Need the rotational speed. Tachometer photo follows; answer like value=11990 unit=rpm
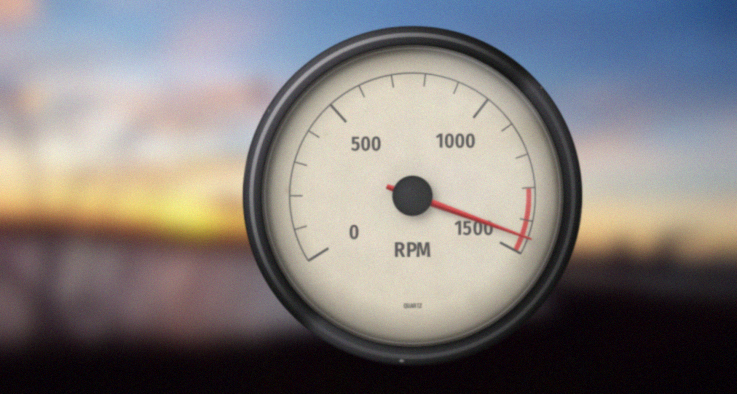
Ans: value=1450 unit=rpm
